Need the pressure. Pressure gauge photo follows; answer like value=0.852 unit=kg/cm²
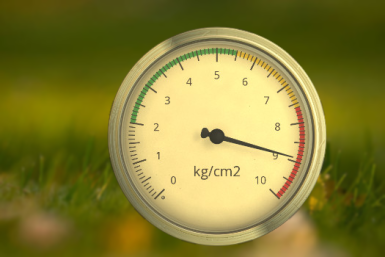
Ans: value=8.9 unit=kg/cm²
